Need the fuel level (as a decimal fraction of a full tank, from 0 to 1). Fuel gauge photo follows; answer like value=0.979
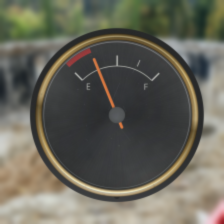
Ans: value=0.25
